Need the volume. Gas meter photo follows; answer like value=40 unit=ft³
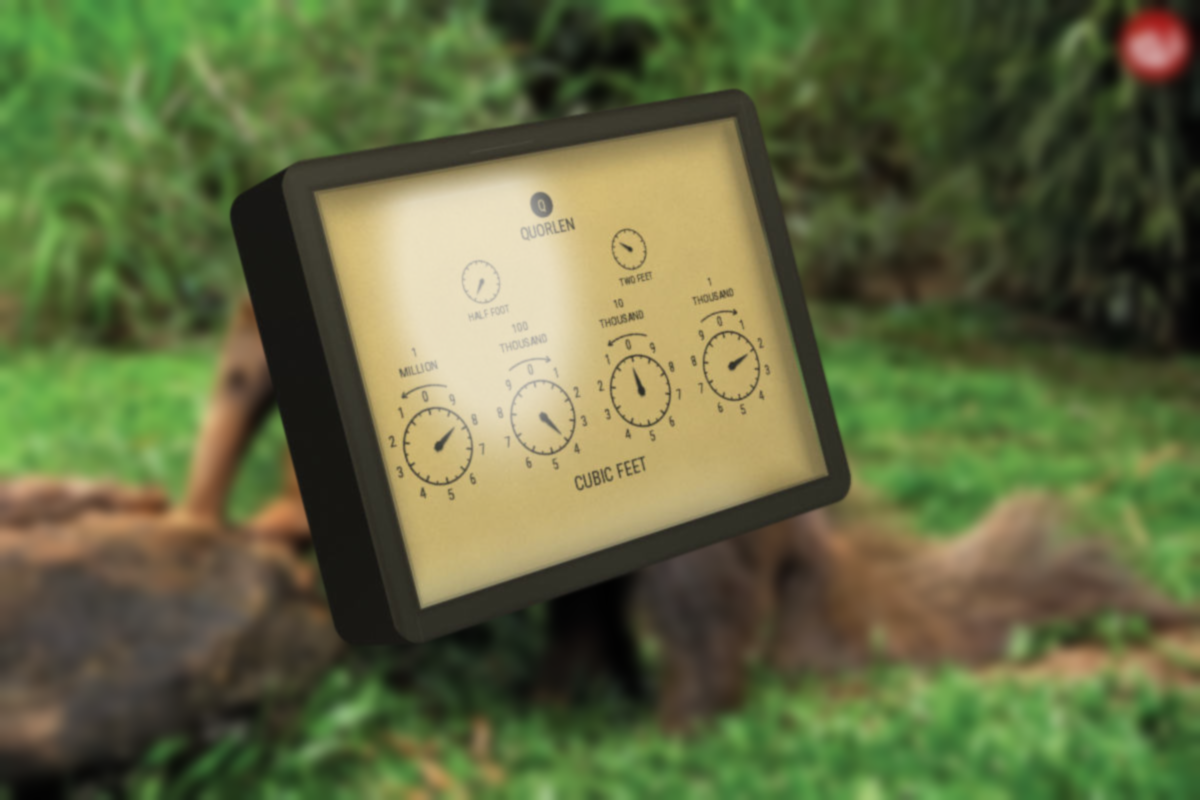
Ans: value=840200 unit=ft³
